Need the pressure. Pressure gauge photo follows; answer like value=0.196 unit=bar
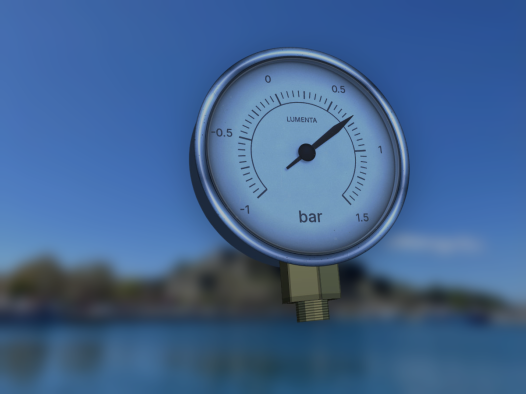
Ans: value=0.7 unit=bar
